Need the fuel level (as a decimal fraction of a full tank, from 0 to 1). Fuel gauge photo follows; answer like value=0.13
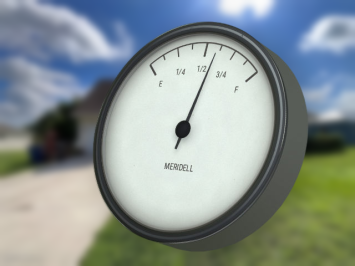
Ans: value=0.625
